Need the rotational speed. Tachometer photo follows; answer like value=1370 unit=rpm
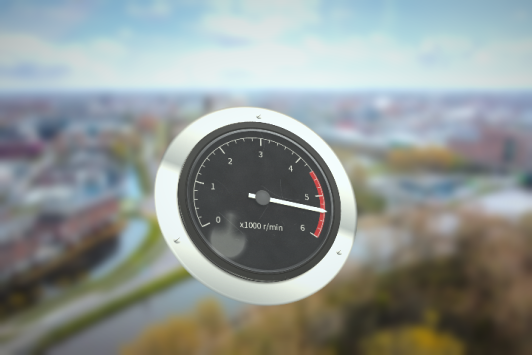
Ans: value=5400 unit=rpm
